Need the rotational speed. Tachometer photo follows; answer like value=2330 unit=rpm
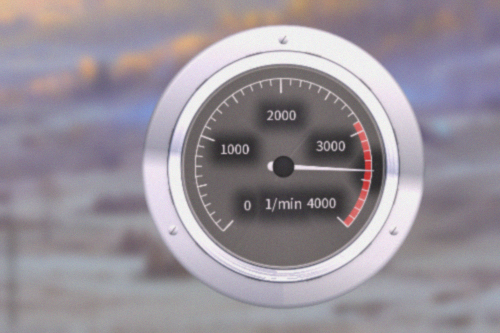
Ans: value=3400 unit=rpm
